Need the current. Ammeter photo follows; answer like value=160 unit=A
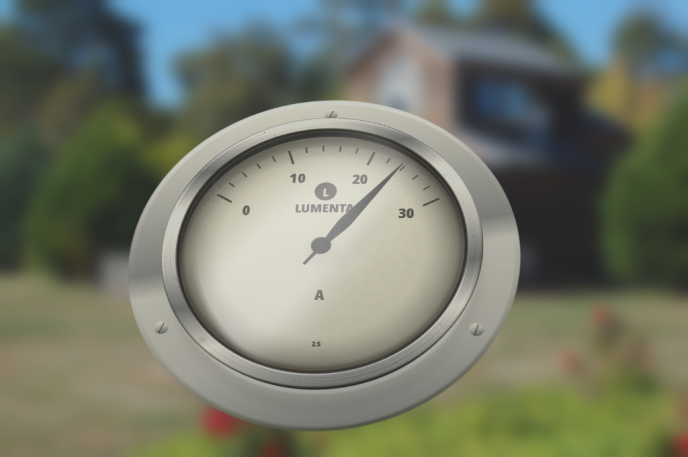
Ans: value=24 unit=A
